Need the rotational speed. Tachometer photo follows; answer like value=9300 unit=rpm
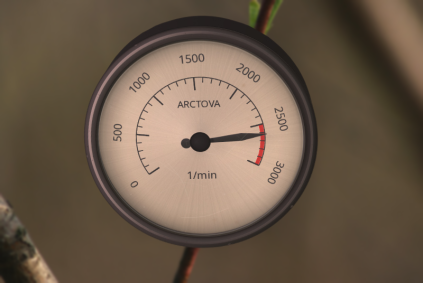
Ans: value=2600 unit=rpm
